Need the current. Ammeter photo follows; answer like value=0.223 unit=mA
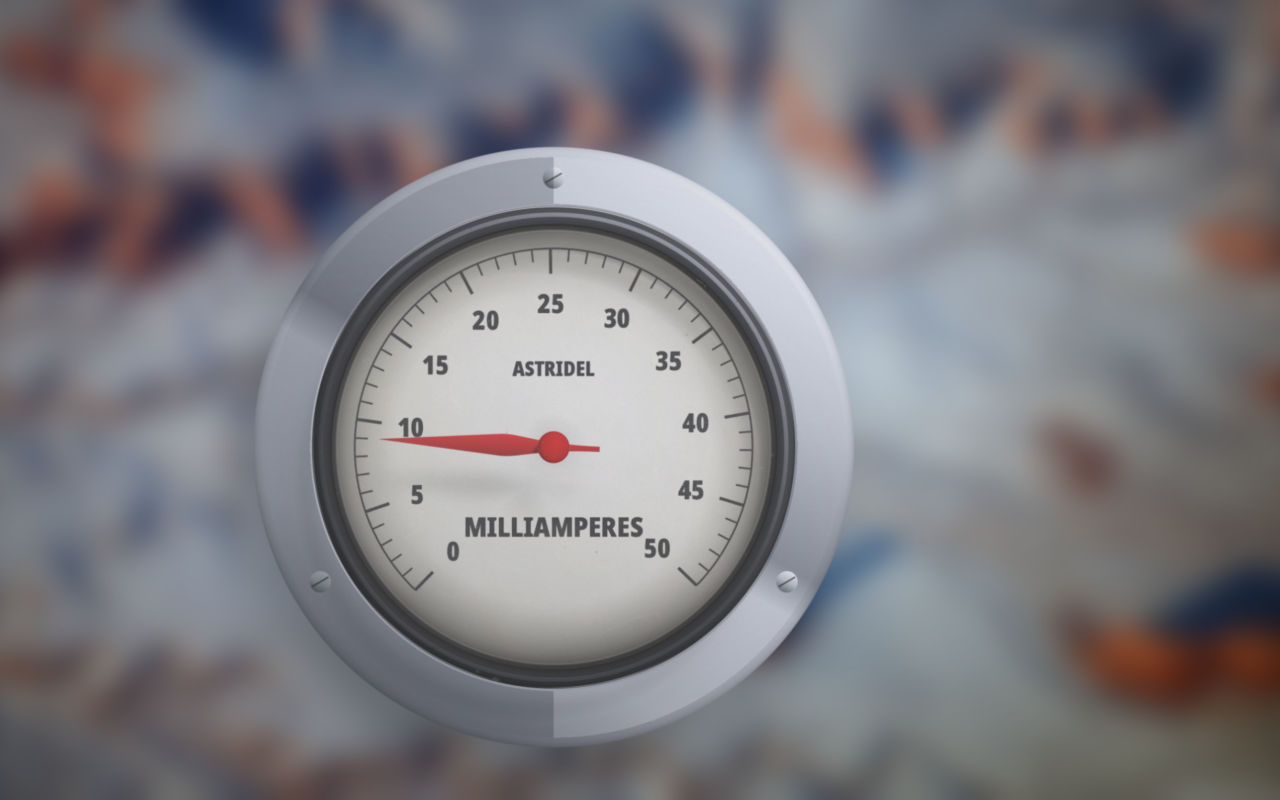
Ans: value=9 unit=mA
